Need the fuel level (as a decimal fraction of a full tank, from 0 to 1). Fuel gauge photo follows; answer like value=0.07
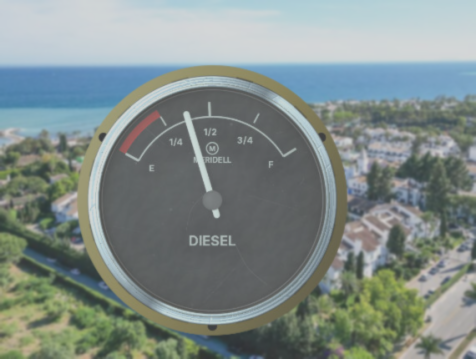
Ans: value=0.375
